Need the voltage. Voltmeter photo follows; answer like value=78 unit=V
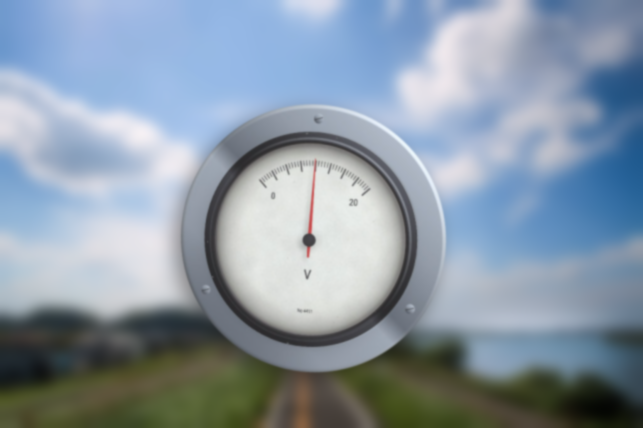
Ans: value=10 unit=V
